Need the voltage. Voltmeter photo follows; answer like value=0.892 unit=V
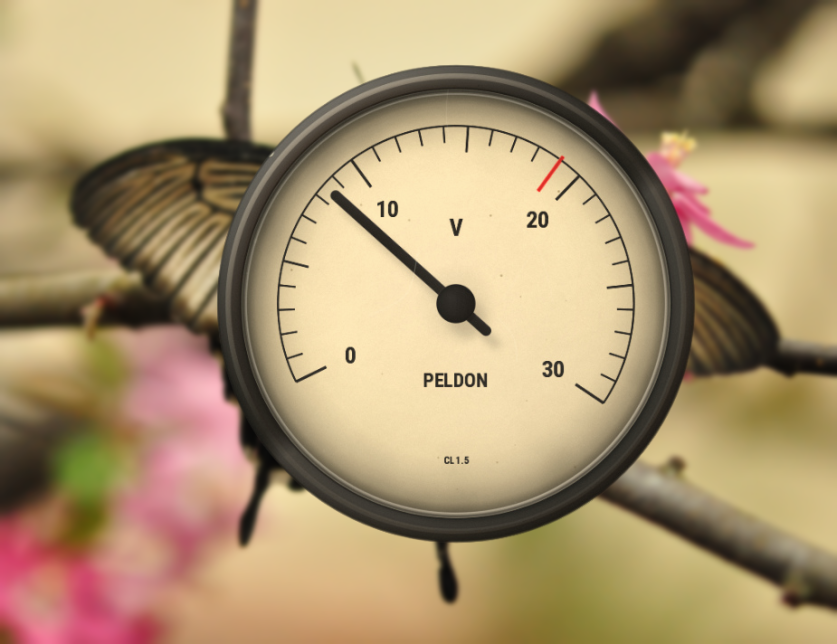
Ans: value=8.5 unit=V
